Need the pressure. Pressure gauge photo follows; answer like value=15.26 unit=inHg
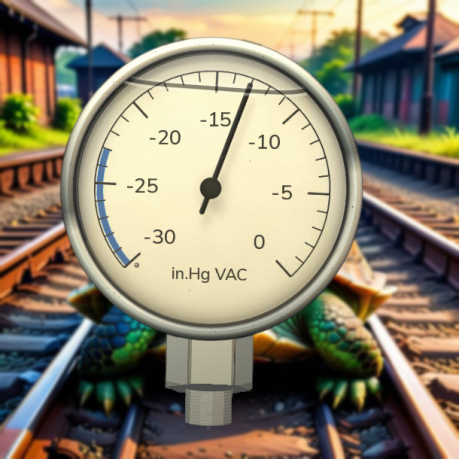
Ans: value=-13 unit=inHg
